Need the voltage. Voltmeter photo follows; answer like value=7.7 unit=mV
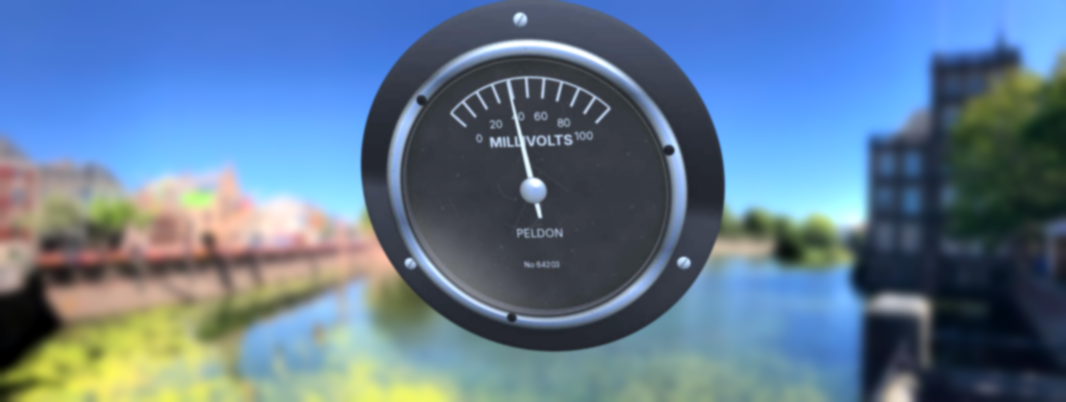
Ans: value=40 unit=mV
